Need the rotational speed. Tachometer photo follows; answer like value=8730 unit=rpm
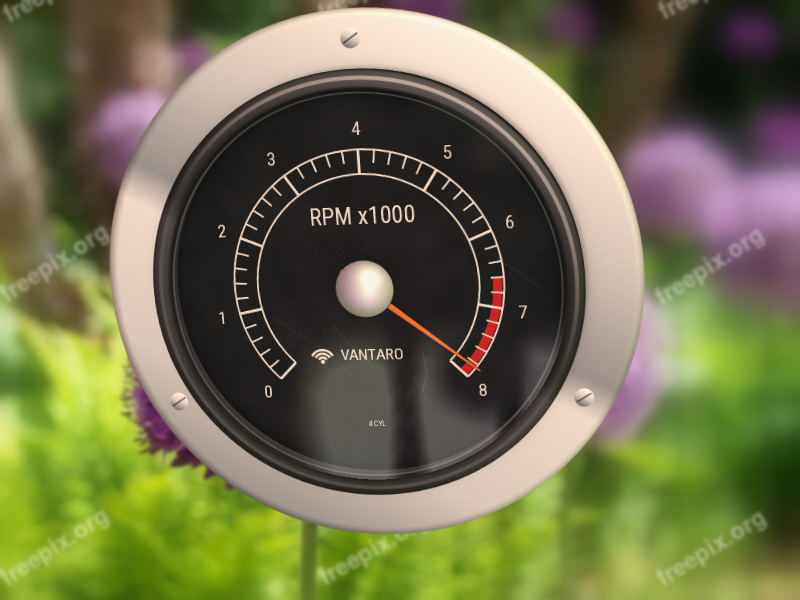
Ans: value=7800 unit=rpm
